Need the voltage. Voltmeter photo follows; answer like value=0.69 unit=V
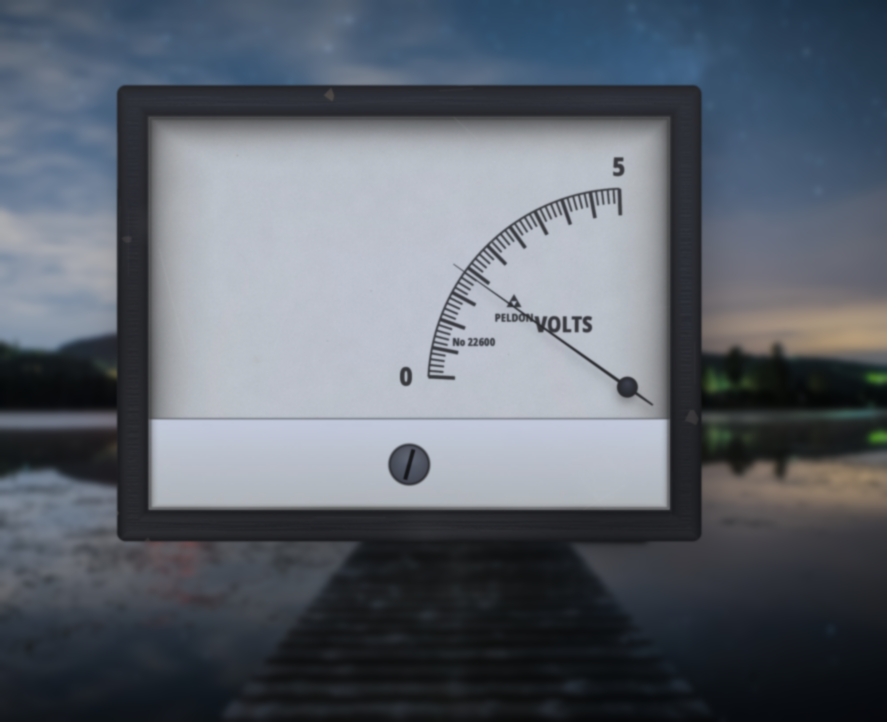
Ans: value=1.9 unit=V
